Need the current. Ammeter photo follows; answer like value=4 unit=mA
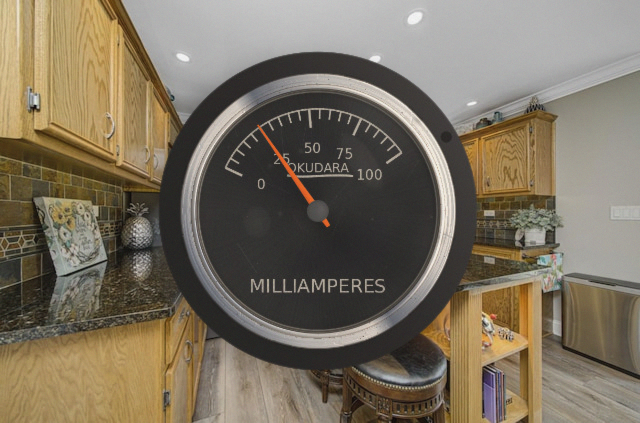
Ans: value=25 unit=mA
